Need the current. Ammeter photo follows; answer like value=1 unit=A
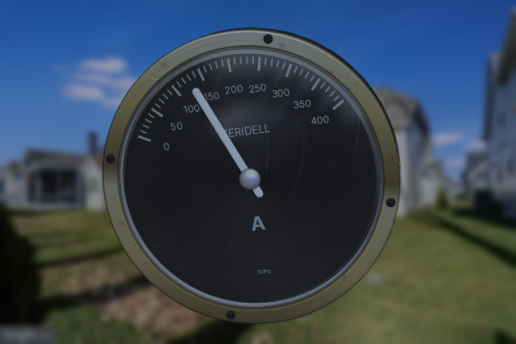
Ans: value=130 unit=A
